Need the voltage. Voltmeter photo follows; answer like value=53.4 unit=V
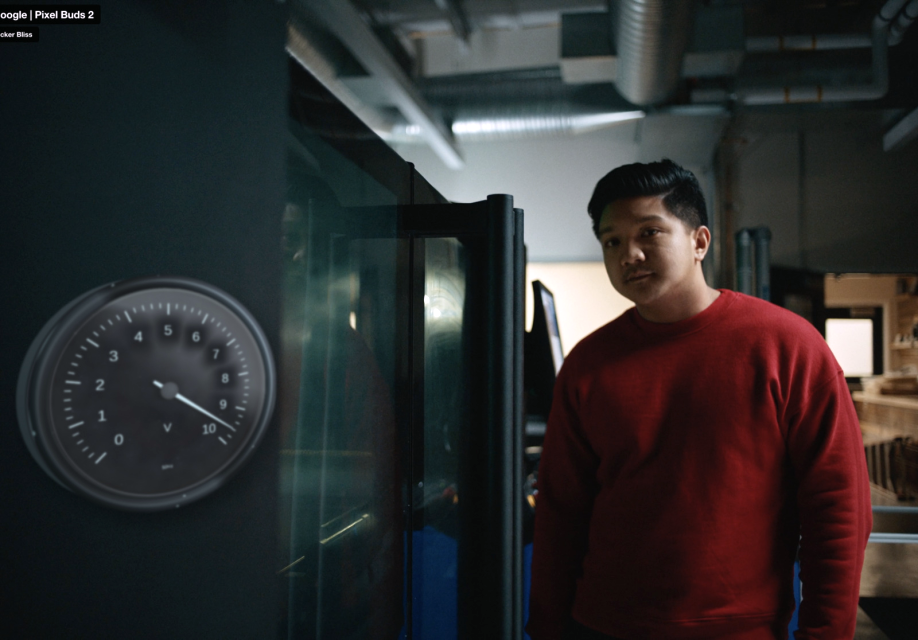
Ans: value=9.6 unit=V
